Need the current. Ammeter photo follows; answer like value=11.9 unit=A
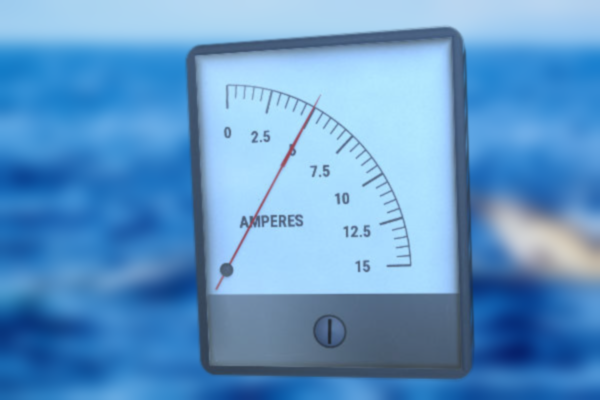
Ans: value=5 unit=A
